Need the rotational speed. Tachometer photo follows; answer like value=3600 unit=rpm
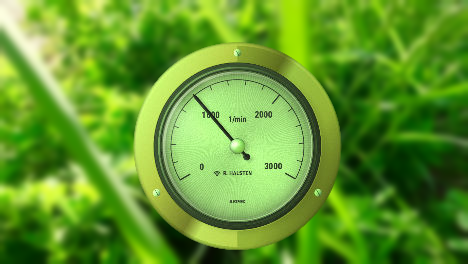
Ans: value=1000 unit=rpm
